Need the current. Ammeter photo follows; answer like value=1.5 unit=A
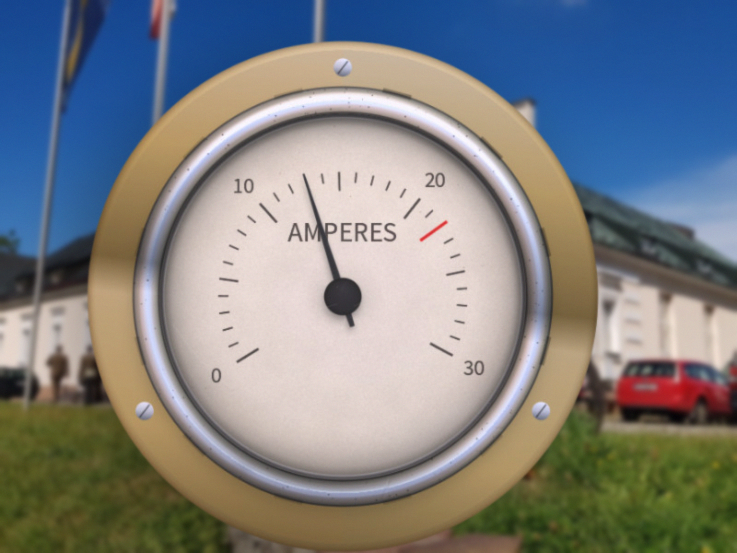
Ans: value=13 unit=A
